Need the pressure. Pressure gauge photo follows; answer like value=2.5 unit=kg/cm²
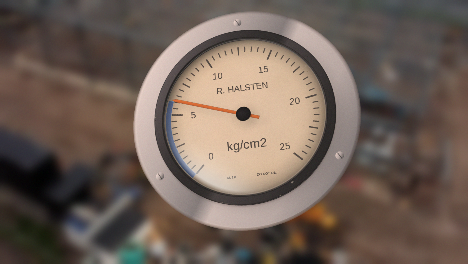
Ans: value=6 unit=kg/cm²
